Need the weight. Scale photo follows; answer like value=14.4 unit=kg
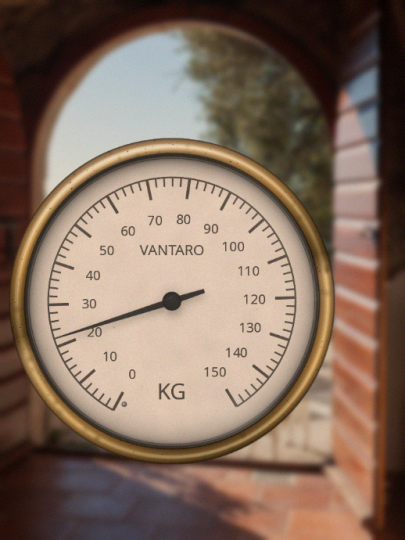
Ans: value=22 unit=kg
